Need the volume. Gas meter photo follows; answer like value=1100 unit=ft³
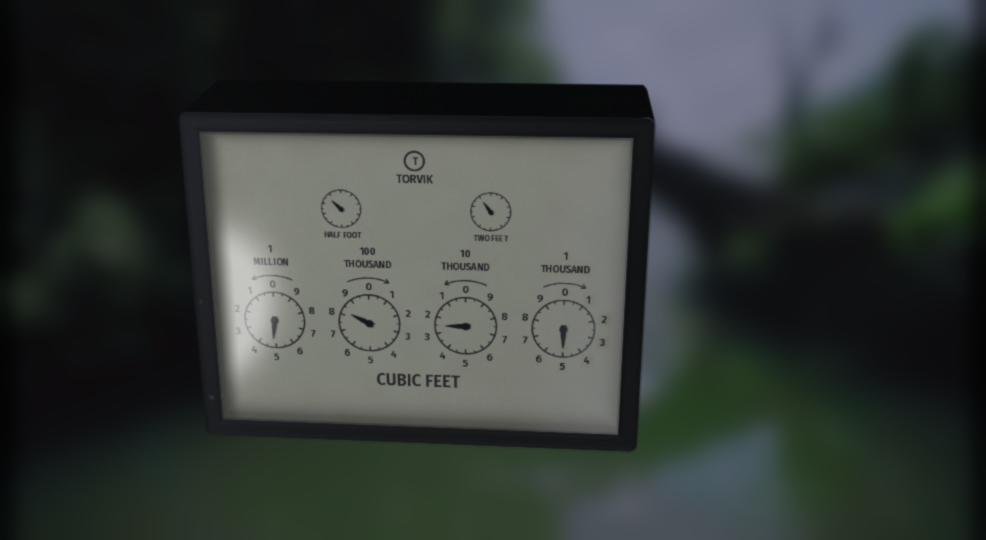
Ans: value=482500 unit=ft³
